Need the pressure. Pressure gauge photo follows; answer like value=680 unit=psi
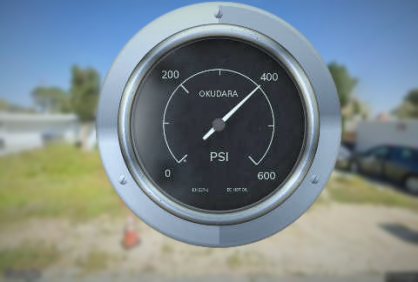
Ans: value=400 unit=psi
